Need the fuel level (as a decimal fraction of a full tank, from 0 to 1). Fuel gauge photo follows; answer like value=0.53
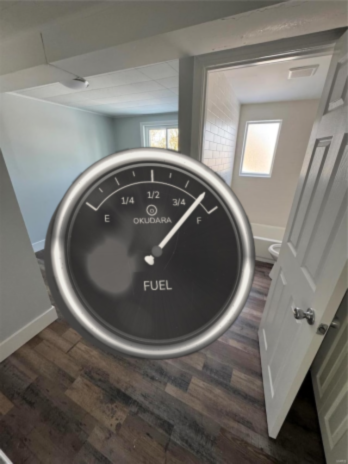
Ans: value=0.875
